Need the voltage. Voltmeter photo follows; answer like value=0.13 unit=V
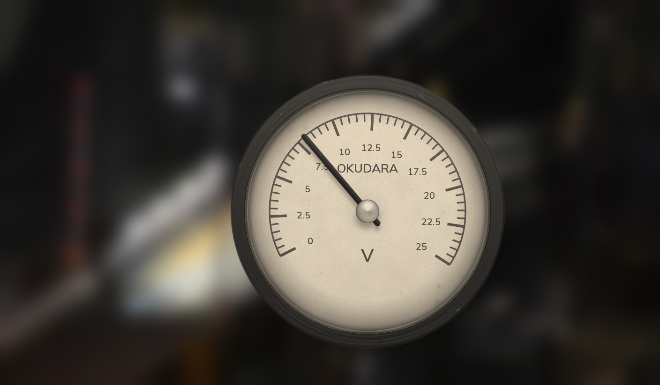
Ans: value=8 unit=V
